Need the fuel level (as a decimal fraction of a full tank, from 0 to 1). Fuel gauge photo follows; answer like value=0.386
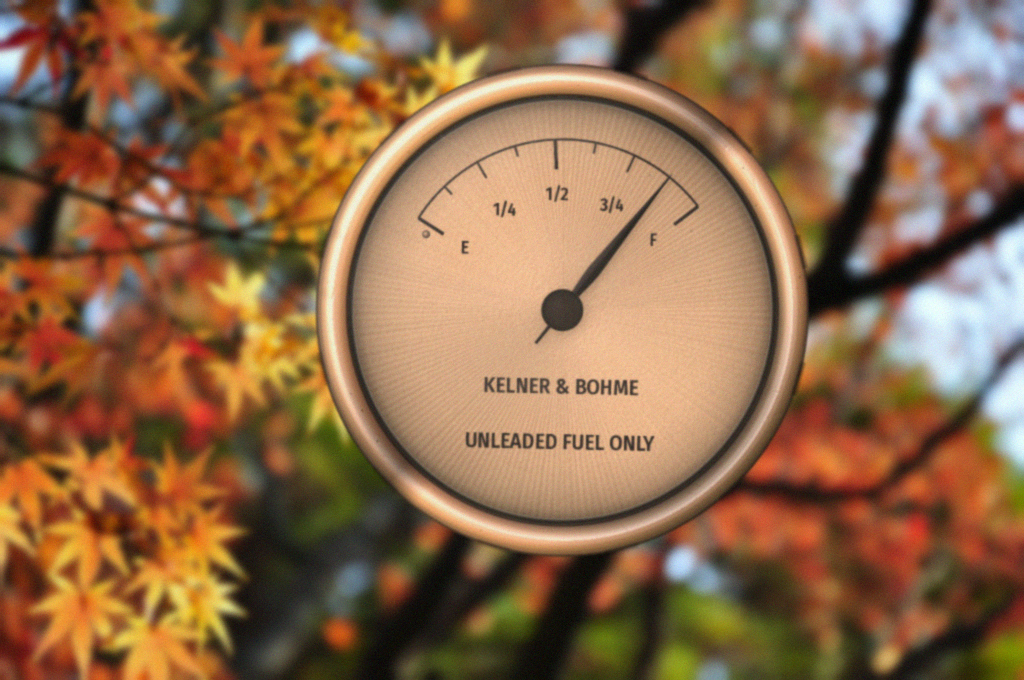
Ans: value=0.875
